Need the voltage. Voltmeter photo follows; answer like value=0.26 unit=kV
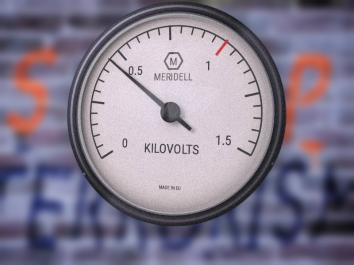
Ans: value=0.45 unit=kV
